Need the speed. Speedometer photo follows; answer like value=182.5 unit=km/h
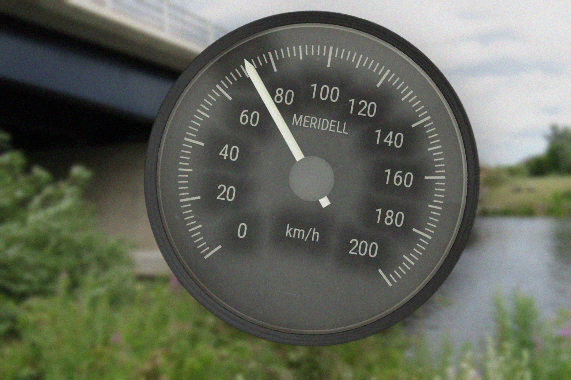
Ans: value=72 unit=km/h
